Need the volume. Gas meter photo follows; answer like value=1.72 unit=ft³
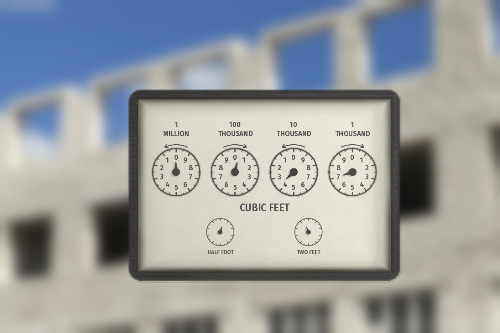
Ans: value=3700 unit=ft³
